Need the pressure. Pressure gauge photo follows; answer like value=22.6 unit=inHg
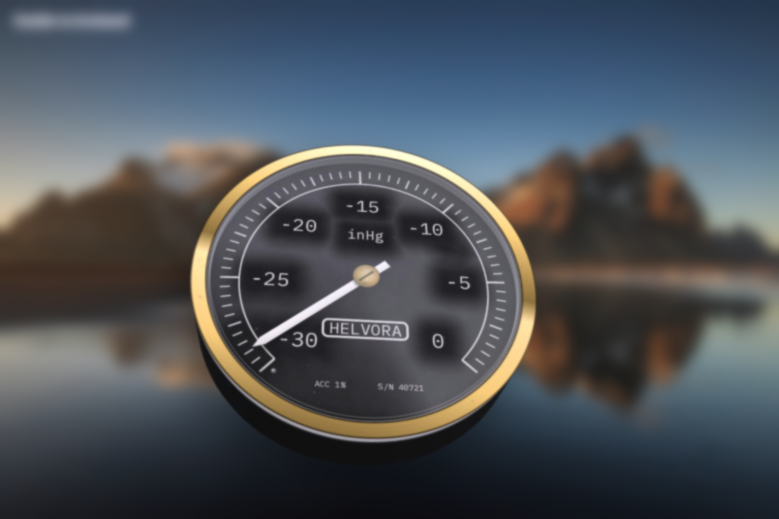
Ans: value=-29 unit=inHg
